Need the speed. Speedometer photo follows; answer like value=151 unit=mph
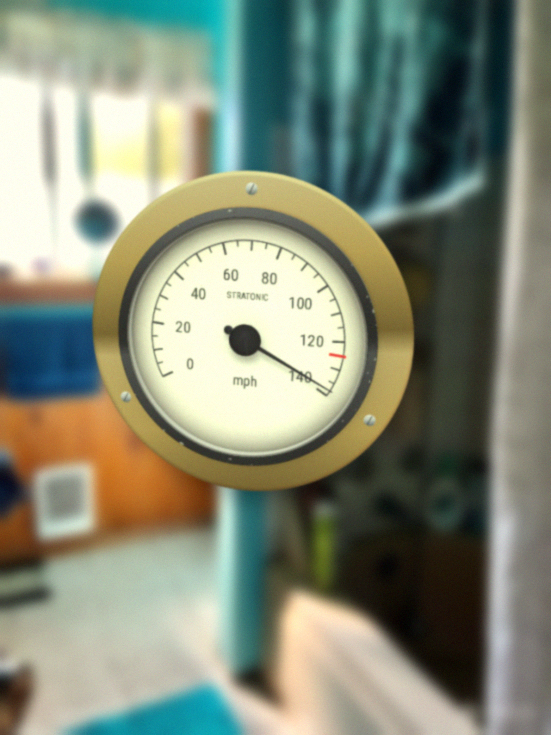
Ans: value=137.5 unit=mph
